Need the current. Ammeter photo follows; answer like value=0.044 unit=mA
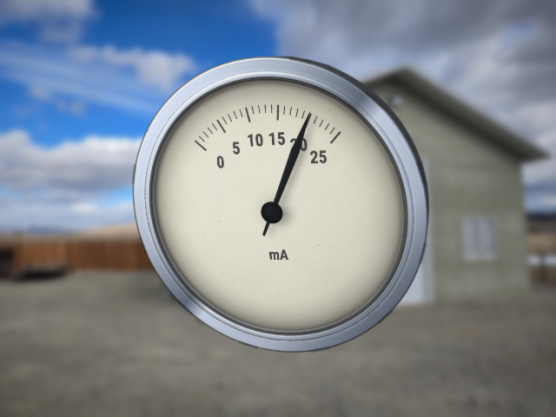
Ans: value=20 unit=mA
